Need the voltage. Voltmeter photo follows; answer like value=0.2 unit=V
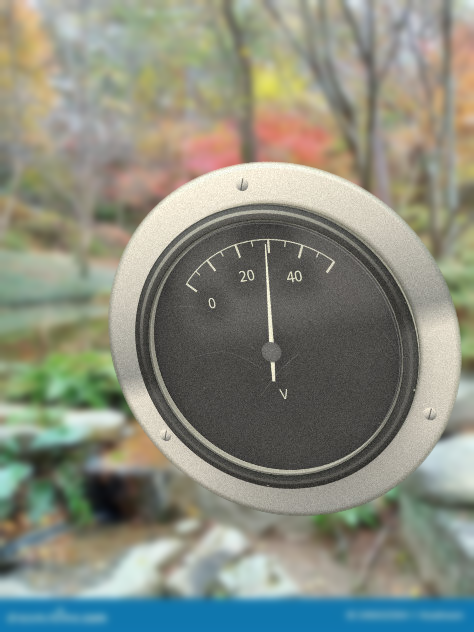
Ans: value=30 unit=V
